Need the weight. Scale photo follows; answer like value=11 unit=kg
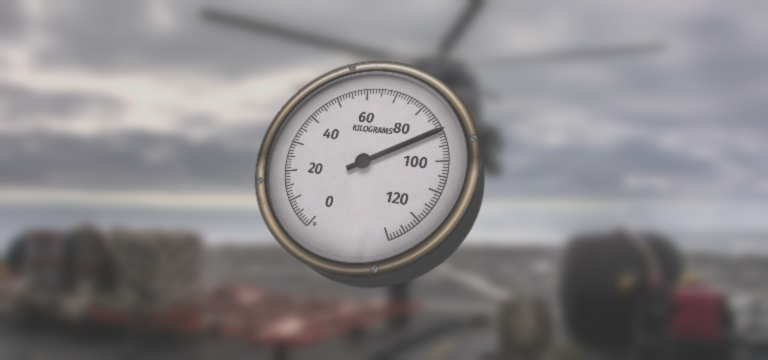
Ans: value=90 unit=kg
